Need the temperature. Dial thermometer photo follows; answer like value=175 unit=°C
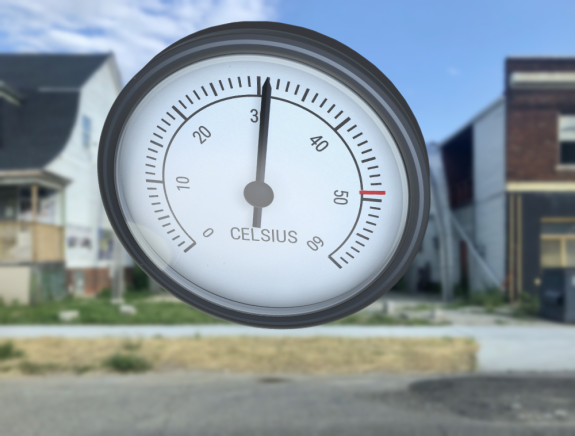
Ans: value=31 unit=°C
